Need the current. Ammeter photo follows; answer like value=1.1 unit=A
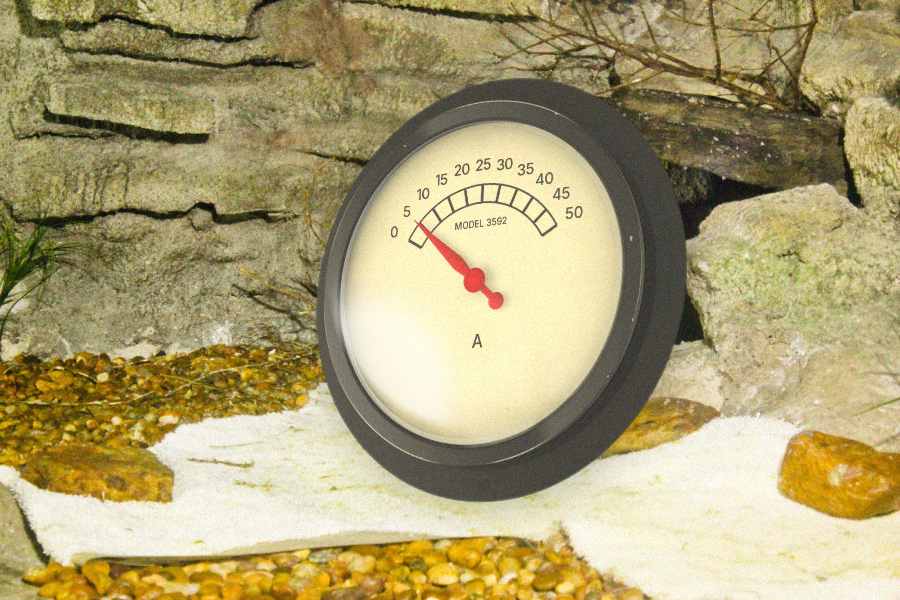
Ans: value=5 unit=A
